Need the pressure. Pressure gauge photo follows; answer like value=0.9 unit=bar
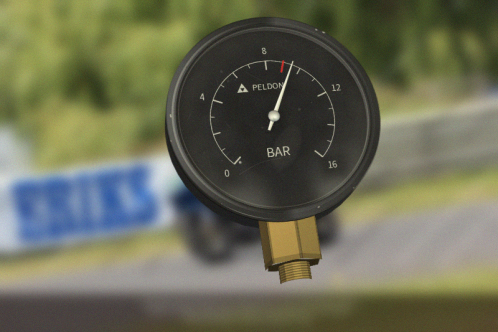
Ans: value=9.5 unit=bar
